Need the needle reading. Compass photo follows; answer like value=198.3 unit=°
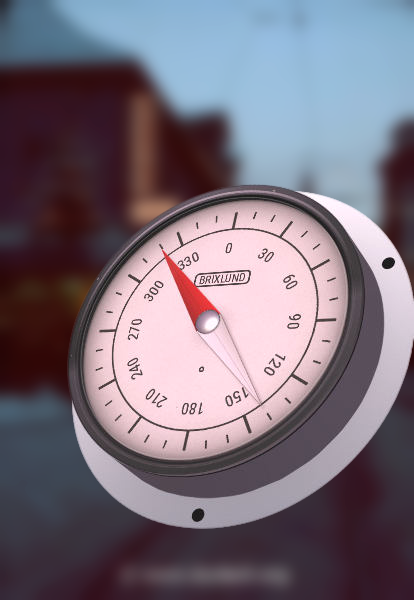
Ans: value=320 unit=°
